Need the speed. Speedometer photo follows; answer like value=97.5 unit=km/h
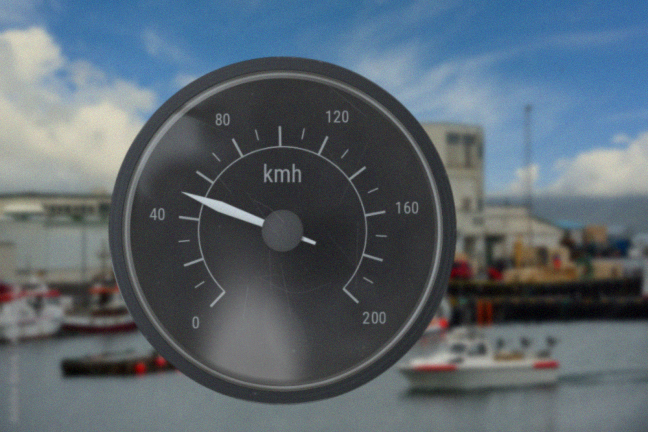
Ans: value=50 unit=km/h
